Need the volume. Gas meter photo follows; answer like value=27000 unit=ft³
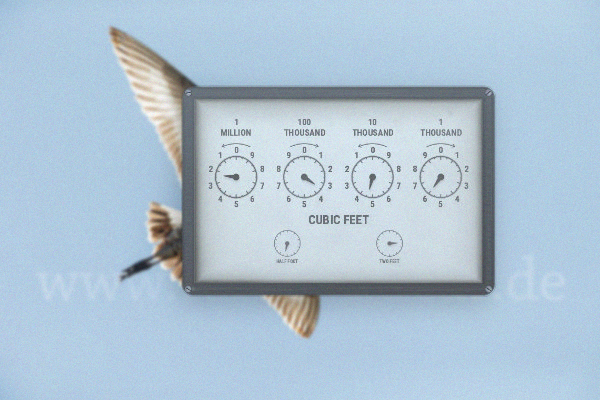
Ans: value=234600 unit=ft³
